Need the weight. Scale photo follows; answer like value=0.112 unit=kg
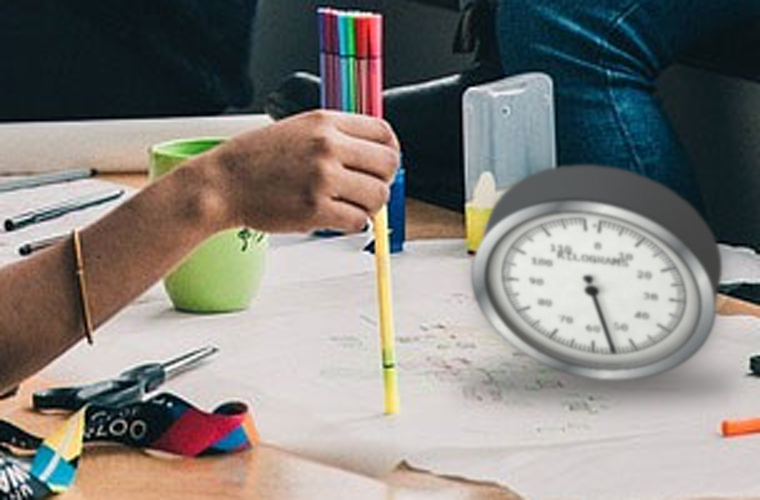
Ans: value=55 unit=kg
